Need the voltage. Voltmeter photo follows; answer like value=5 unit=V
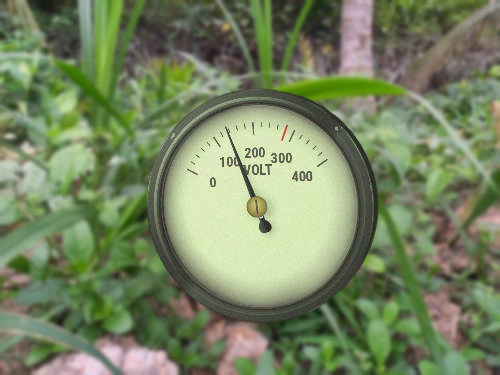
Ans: value=140 unit=V
